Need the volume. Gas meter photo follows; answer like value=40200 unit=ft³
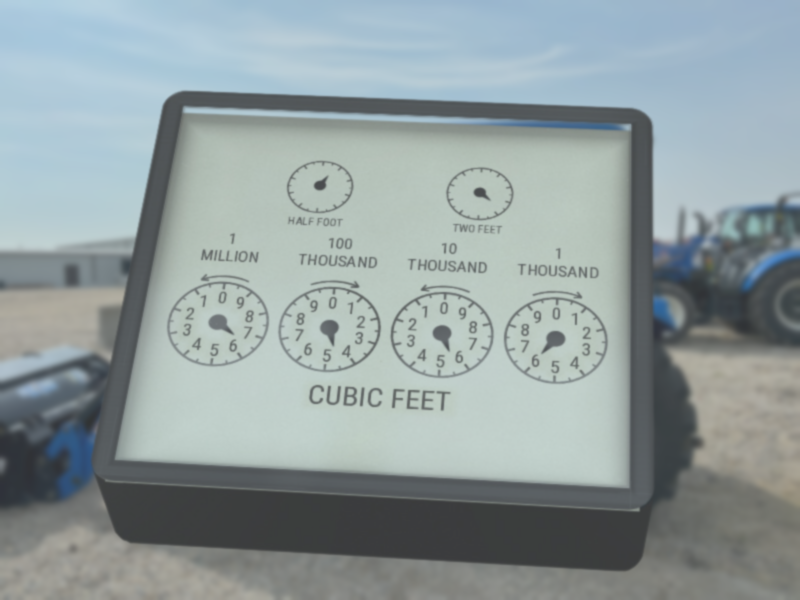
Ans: value=645600 unit=ft³
